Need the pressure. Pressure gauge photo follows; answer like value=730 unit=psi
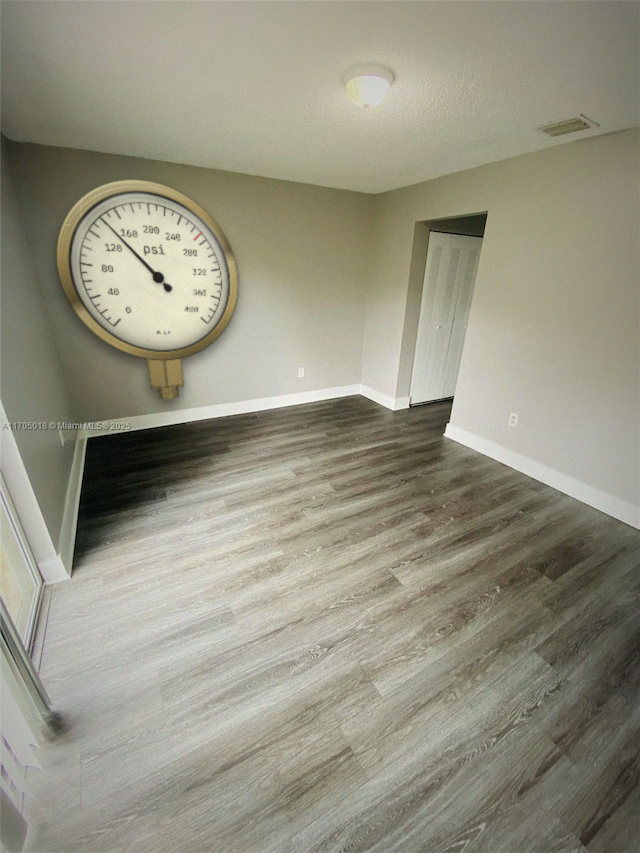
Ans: value=140 unit=psi
